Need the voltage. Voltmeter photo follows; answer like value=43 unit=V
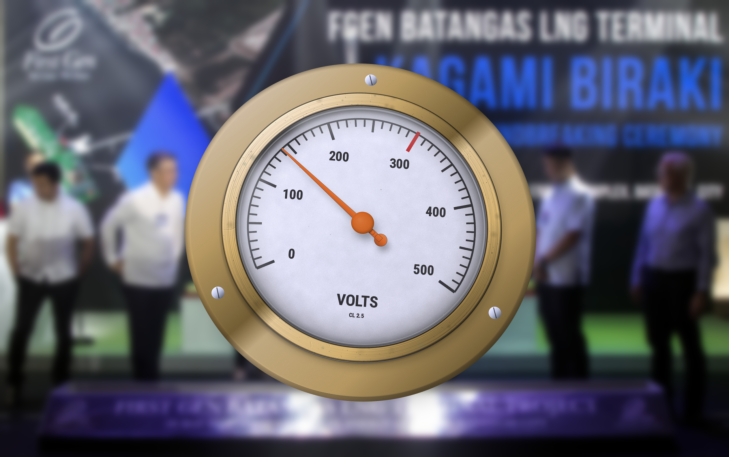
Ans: value=140 unit=V
